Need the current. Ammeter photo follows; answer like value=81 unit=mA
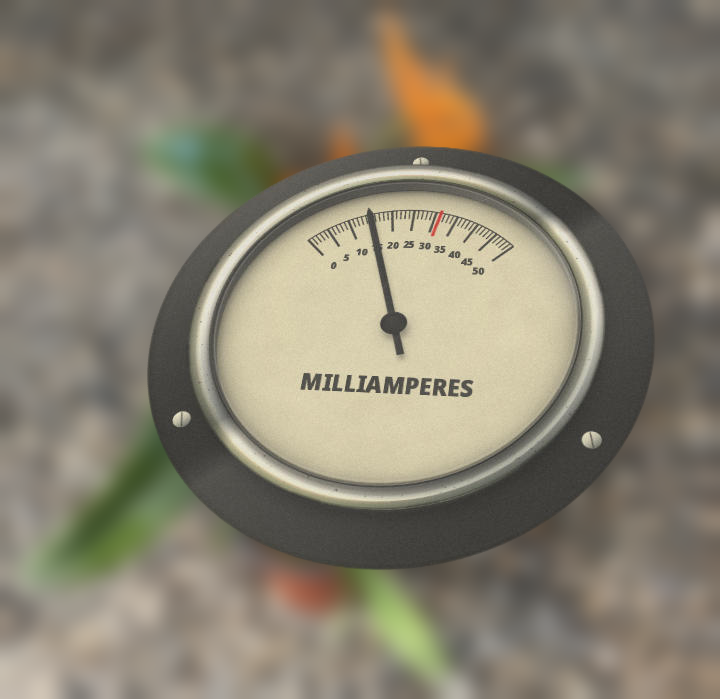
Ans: value=15 unit=mA
